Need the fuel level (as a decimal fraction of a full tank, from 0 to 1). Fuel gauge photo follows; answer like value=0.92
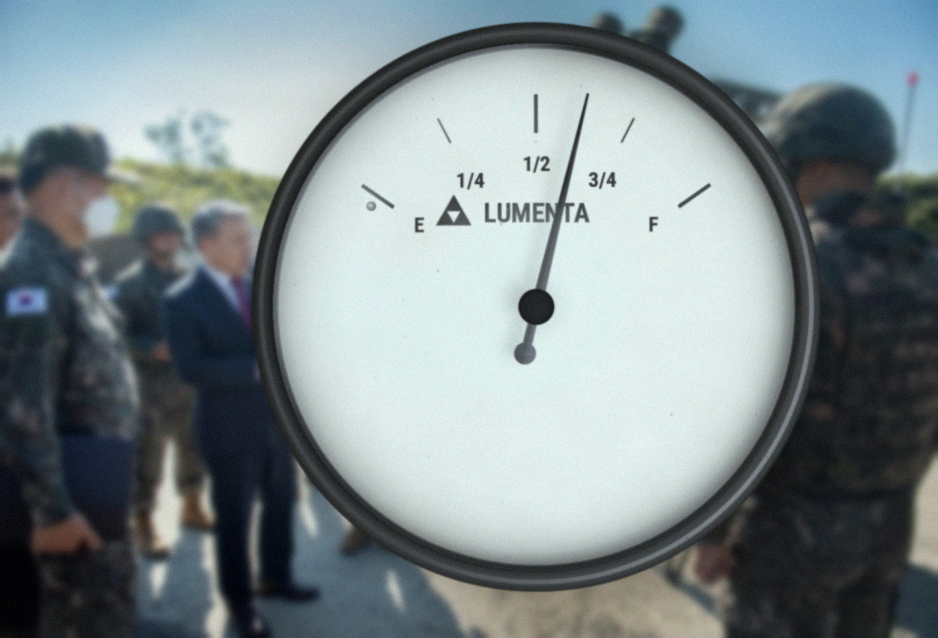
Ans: value=0.625
